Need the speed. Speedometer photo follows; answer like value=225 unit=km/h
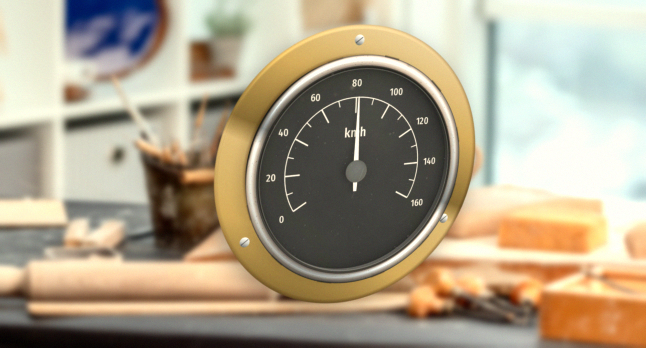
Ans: value=80 unit=km/h
